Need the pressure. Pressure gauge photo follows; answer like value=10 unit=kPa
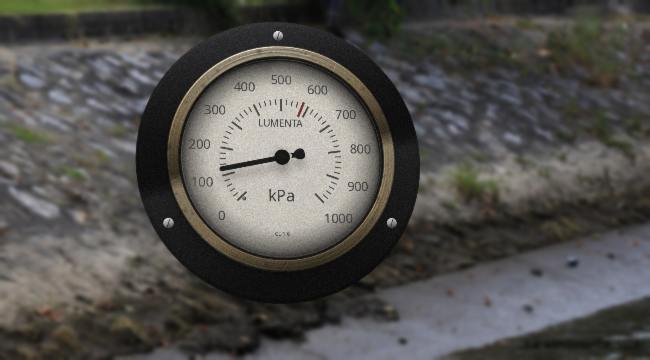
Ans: value=120 unit=kPa
